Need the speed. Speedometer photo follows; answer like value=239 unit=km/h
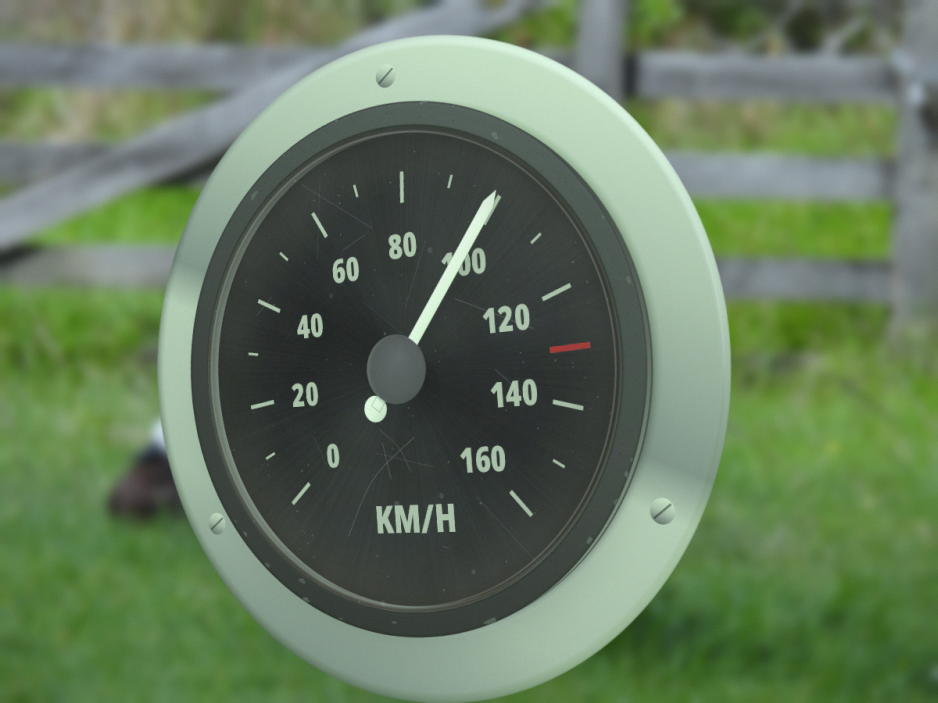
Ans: value=100 unit=km/h
